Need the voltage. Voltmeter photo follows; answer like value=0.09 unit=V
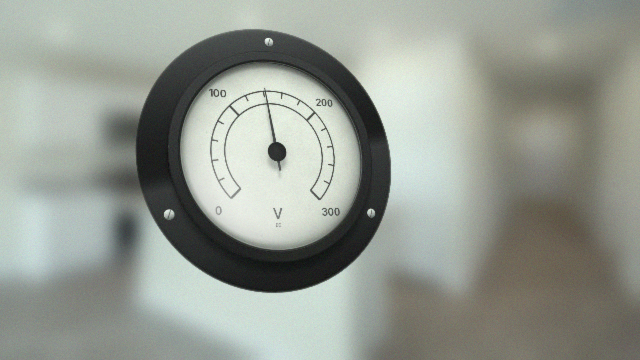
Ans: value=140 unit=V
